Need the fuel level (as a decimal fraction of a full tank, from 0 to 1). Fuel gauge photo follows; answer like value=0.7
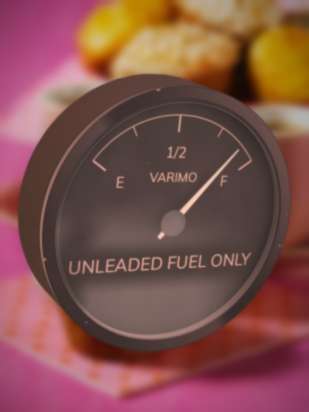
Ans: value=0.875
